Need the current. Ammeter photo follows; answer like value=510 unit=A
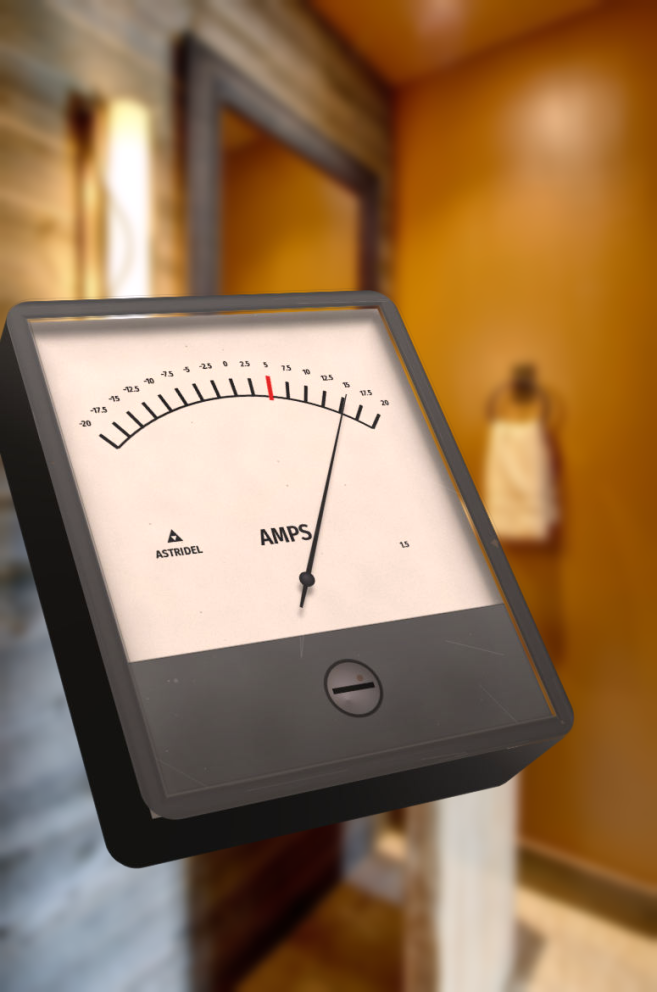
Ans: value=15 unit=A
